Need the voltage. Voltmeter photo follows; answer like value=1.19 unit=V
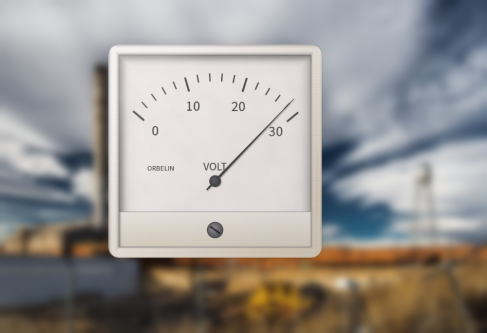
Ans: value=28 unit=V
